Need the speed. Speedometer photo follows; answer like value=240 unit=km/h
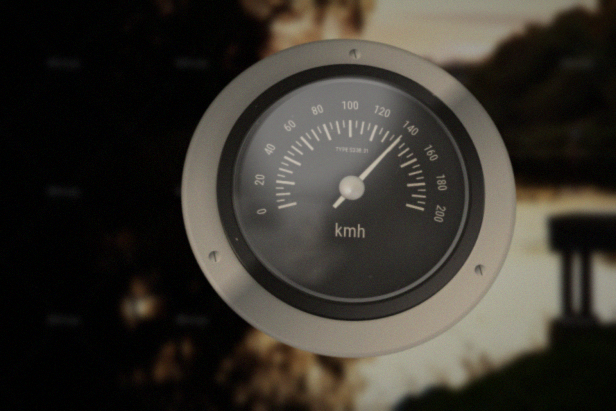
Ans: value=140 unit=km/h
